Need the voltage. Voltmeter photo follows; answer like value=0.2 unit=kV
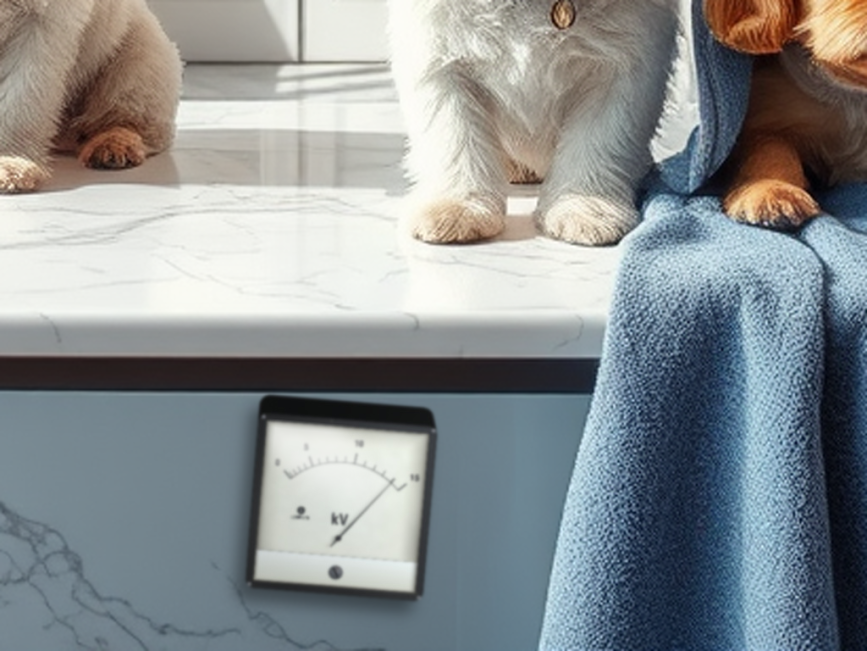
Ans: value=14 unit=kV
